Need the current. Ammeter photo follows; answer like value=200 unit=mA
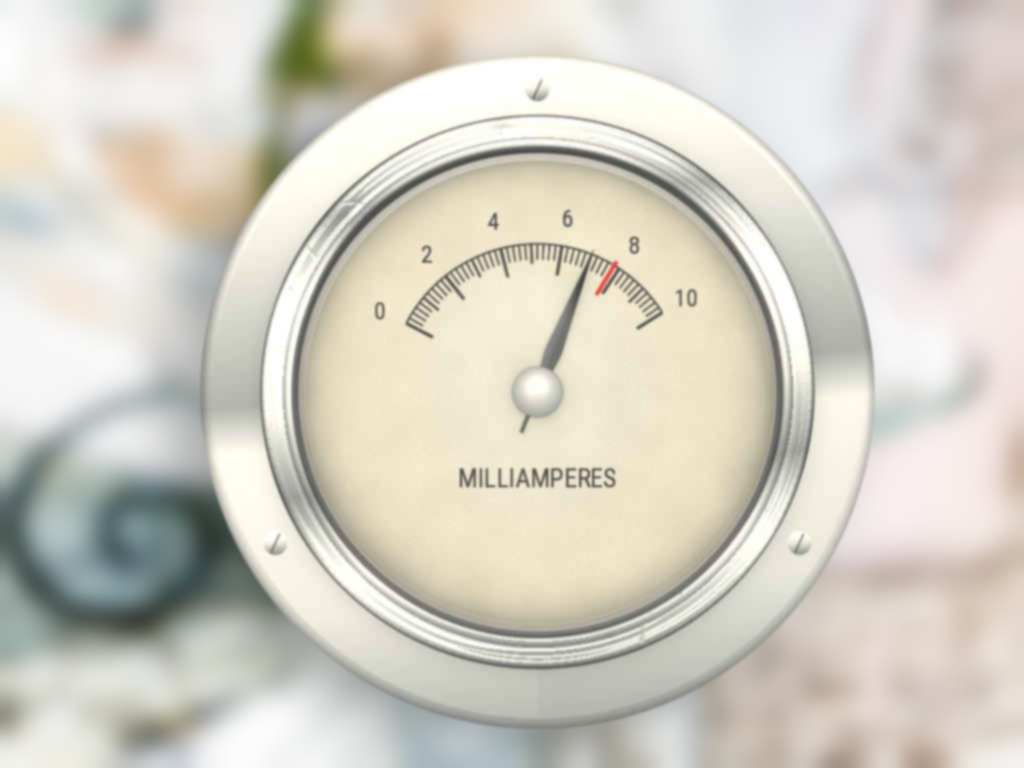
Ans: value=7 unit=mA
